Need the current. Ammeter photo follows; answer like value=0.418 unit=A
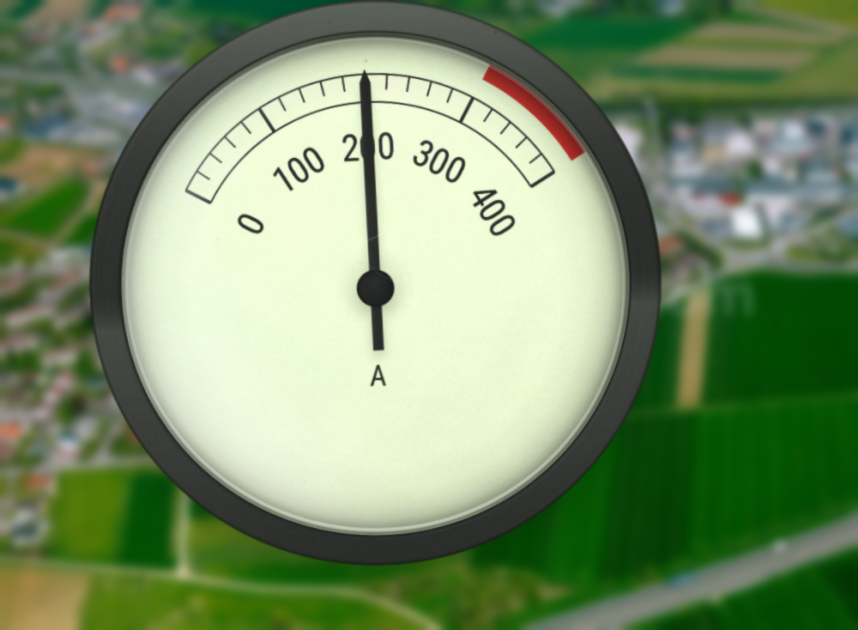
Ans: value=200 unit=A
